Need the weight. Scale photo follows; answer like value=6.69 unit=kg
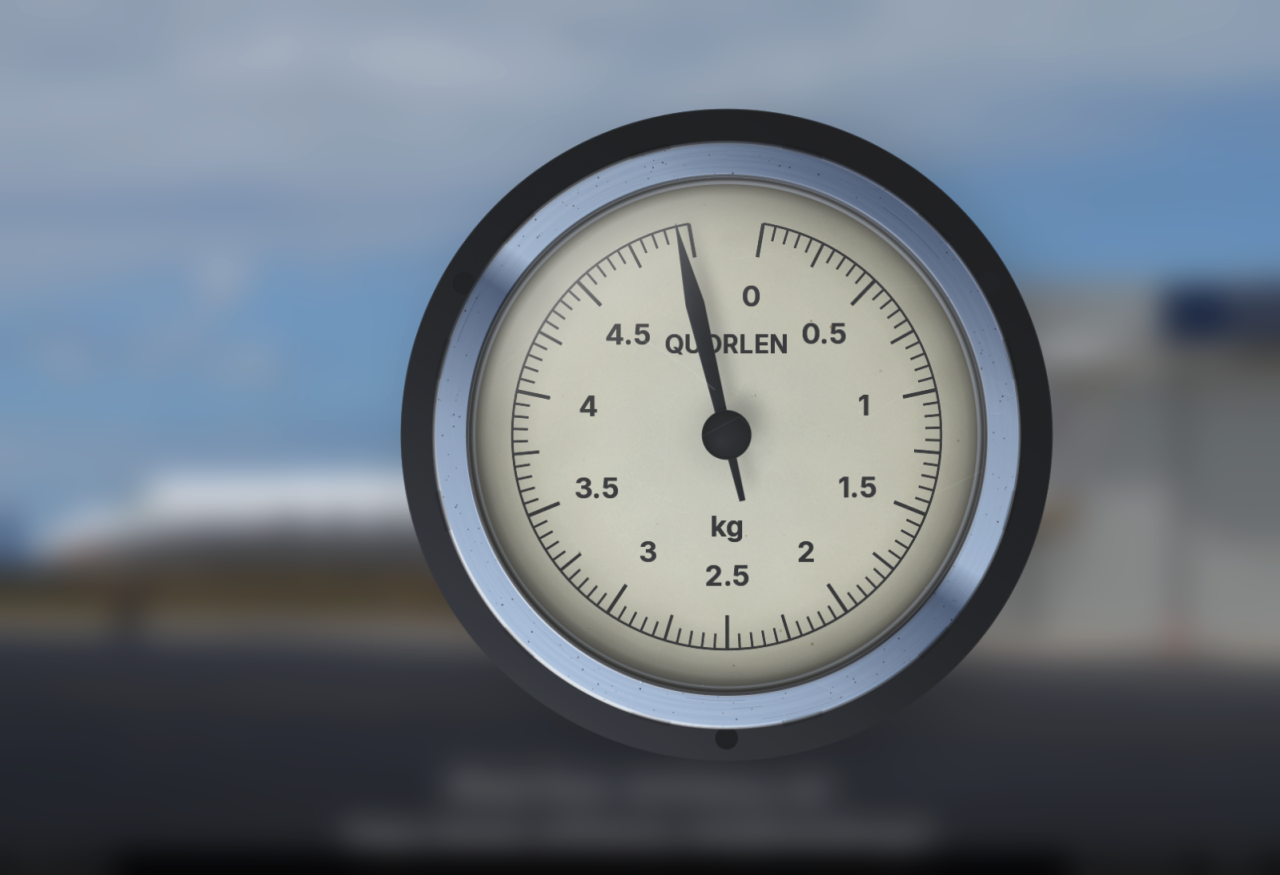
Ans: value=4.95 unit=kg
